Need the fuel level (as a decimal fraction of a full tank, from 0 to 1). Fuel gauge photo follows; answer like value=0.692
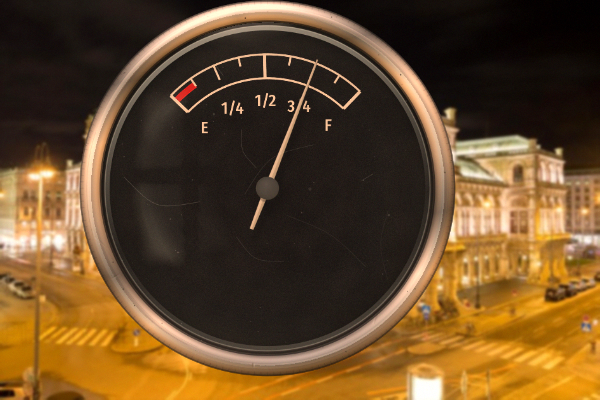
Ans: value=0.75
